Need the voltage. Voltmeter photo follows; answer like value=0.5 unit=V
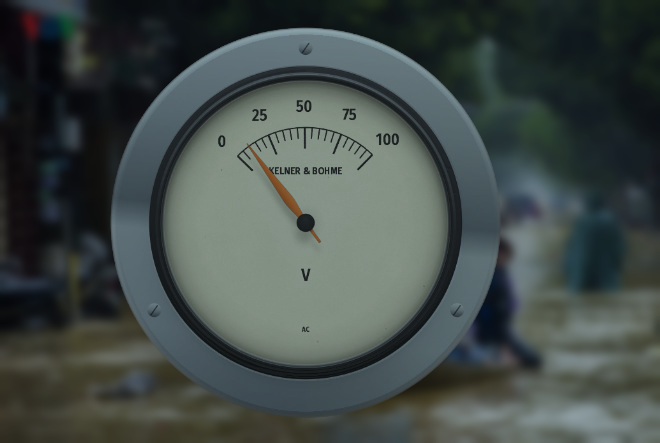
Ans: value=10 unit=V
